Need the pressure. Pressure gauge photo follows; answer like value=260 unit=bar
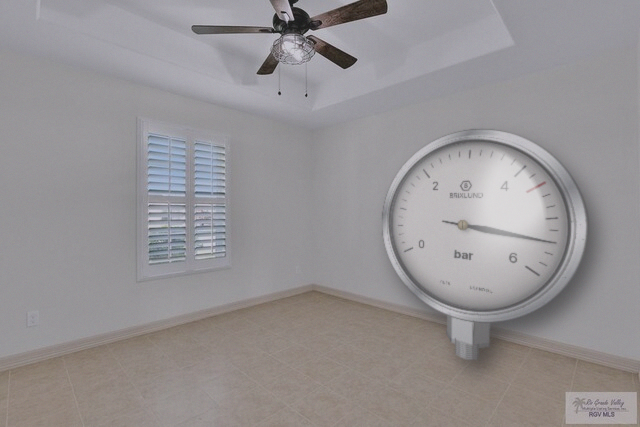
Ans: value=5.4 unit=bar
